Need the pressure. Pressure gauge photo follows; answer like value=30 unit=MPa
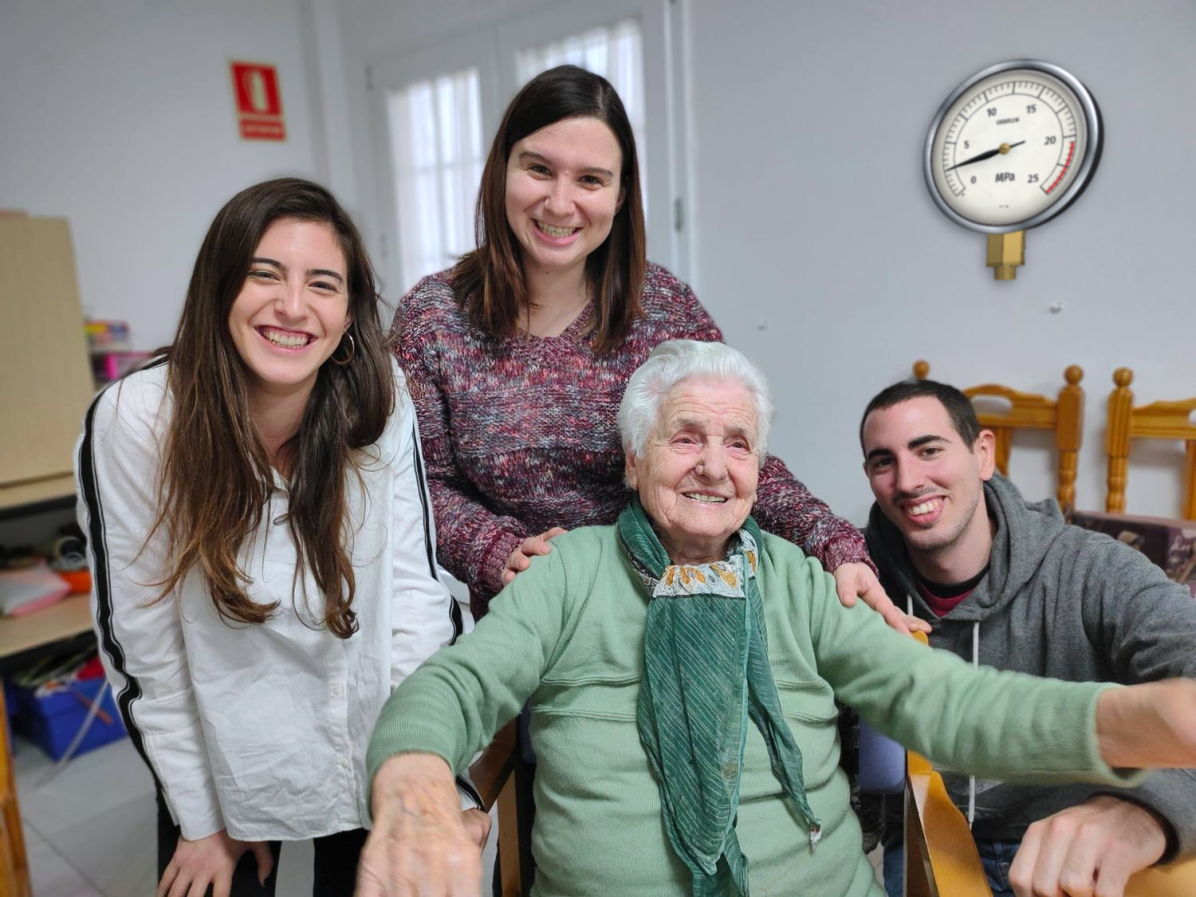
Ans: value=2.5 unit=MPa
